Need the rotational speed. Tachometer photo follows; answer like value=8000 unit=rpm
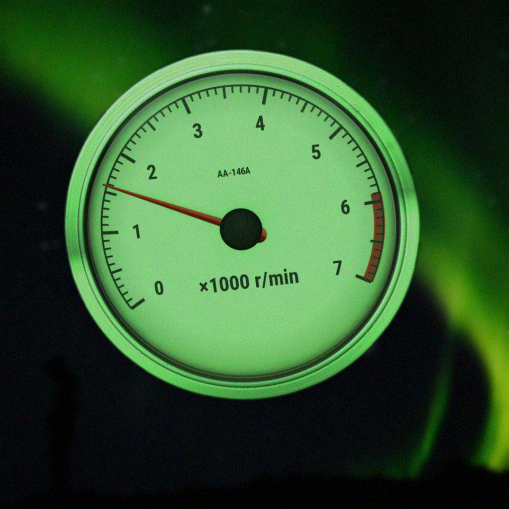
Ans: value=1600 unit=rpm
